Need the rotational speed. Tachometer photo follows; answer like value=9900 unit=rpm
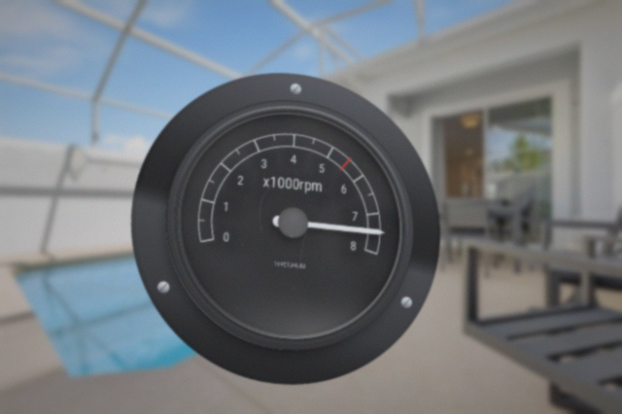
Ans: value=7500 unit=rpm
